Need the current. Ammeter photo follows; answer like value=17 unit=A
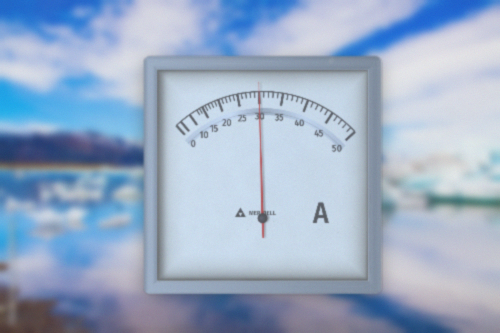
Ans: value=30 unit=A
